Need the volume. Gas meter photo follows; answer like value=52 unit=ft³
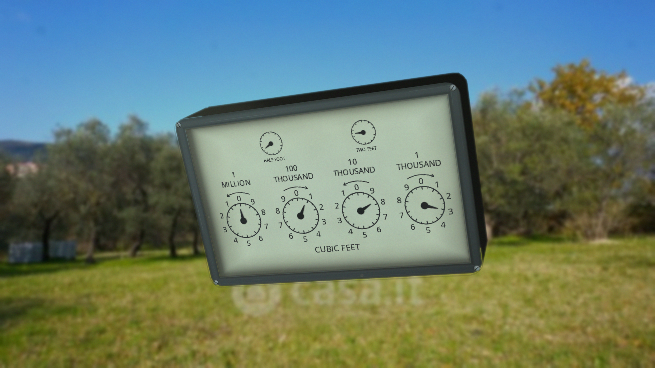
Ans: value=8300 unit=ft³
